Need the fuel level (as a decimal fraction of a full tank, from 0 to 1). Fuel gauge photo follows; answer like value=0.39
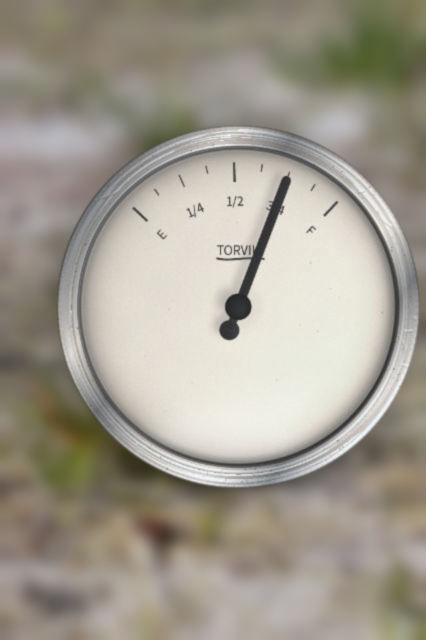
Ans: value=0.75
